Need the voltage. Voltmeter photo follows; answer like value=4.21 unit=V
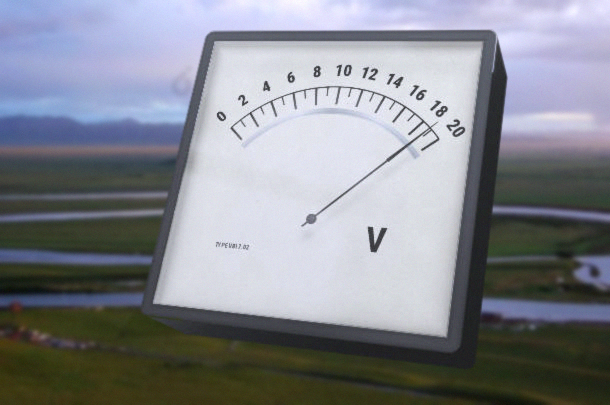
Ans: value=19 unit=V
